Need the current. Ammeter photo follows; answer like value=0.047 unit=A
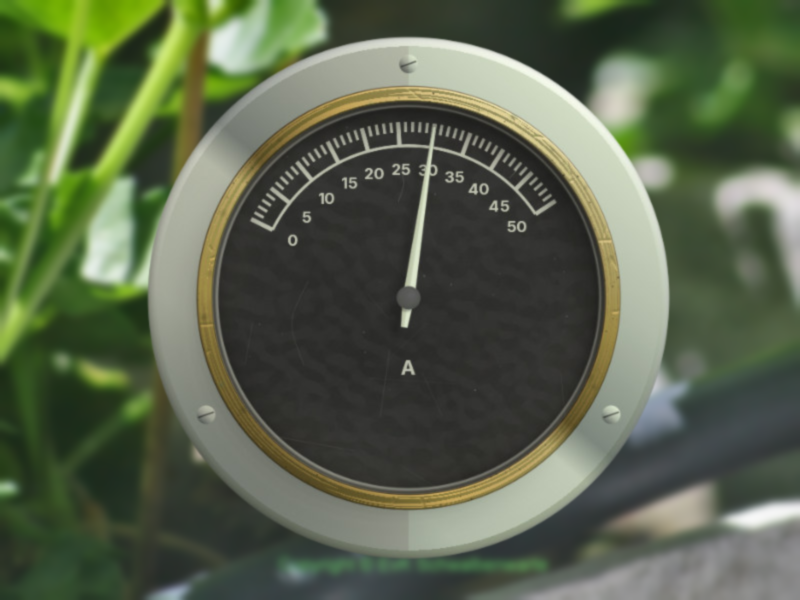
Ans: value=30 unit=A
